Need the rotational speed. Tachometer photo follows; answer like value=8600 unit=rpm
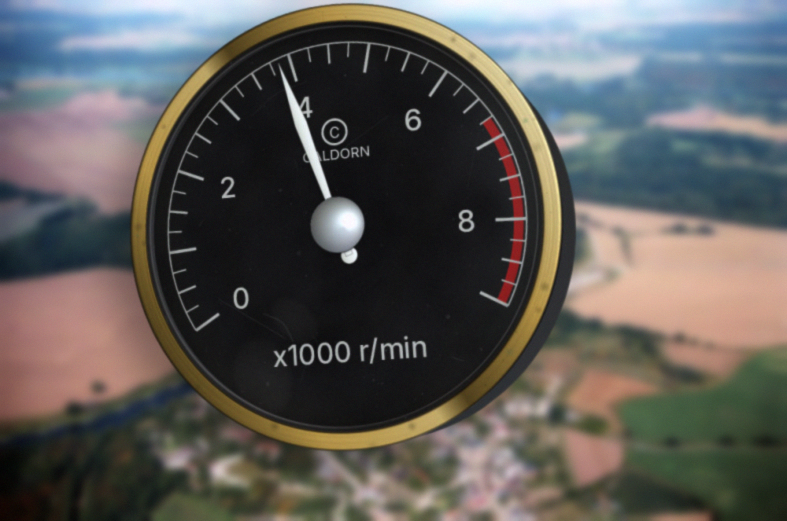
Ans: value=3875 unit=rpm
